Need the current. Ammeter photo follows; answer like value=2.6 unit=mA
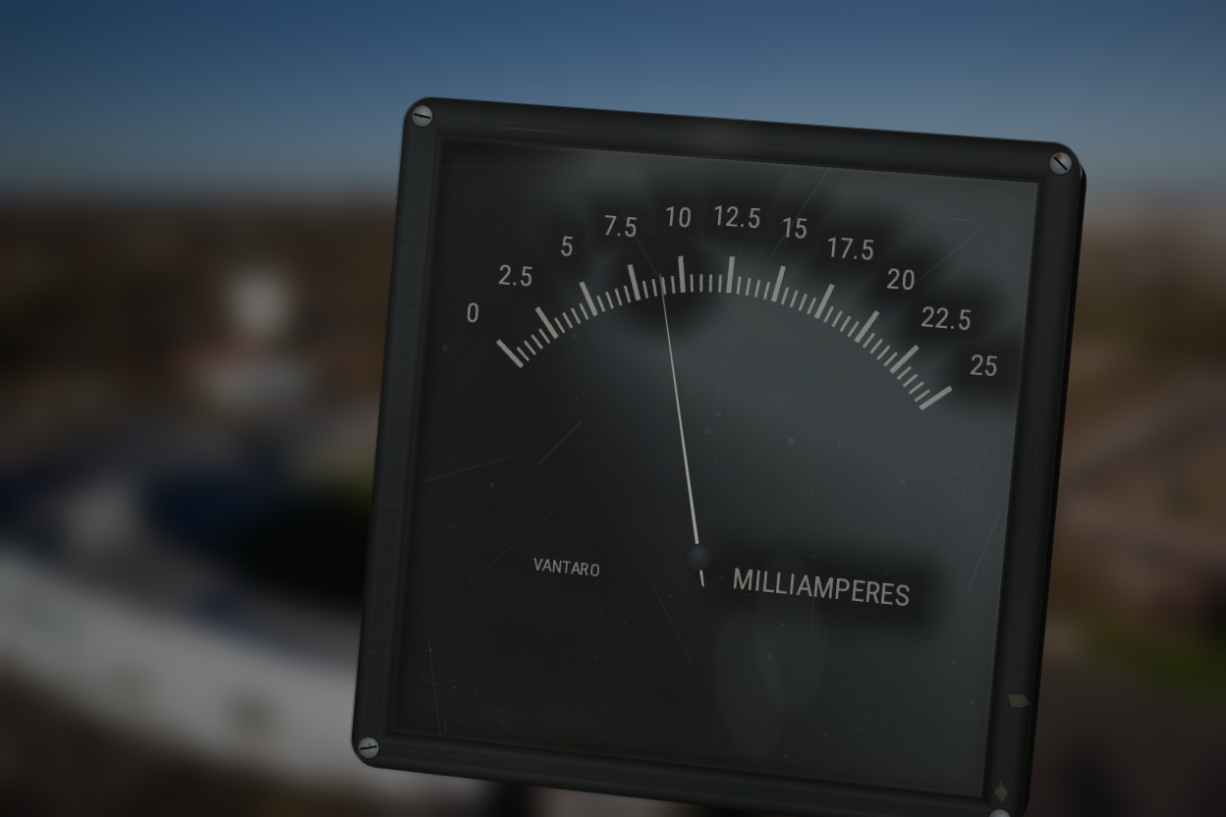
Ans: value=9 unit=mA
